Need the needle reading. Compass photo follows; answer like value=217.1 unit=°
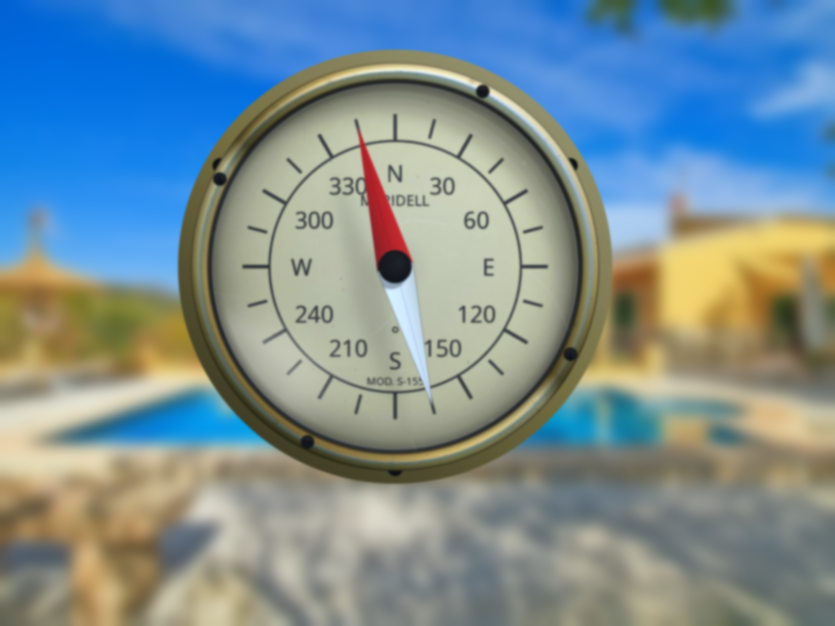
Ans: value=345 unit=°
